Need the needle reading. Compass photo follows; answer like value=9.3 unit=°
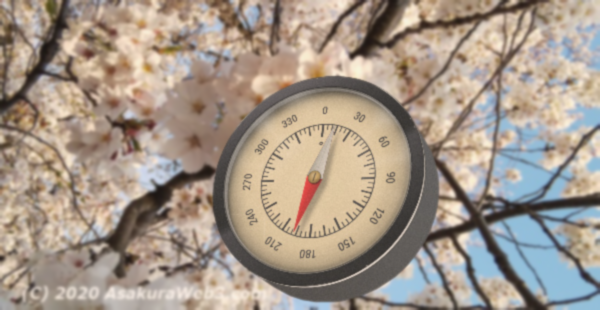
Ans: value=195 unit=°
